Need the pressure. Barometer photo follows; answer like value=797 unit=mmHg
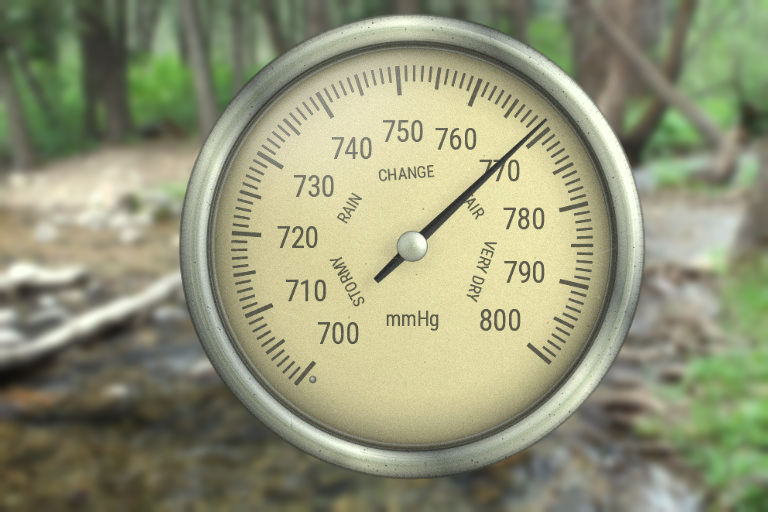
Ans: value=769 unit=mmHg
